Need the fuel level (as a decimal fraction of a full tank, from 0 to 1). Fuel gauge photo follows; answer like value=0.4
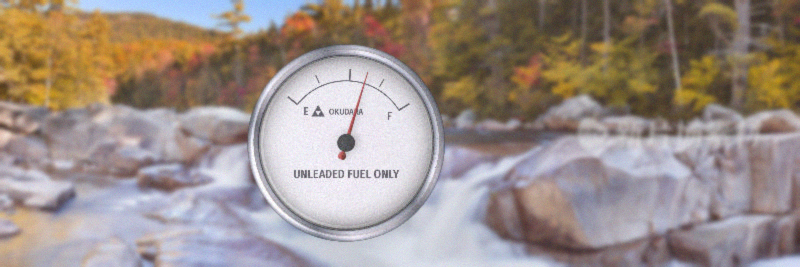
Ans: value=0.625
